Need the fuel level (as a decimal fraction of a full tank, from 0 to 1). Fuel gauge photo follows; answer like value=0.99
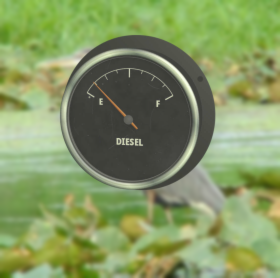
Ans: value=0.125
